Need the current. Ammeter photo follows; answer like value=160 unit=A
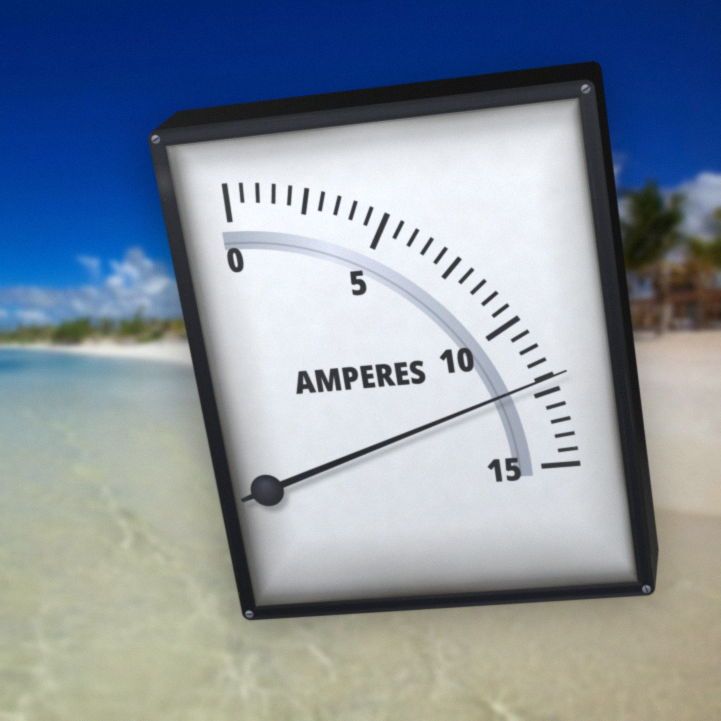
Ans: value=12 unit=A
